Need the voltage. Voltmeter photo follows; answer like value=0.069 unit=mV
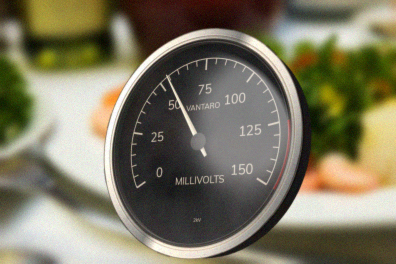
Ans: value=55 unit=mV
